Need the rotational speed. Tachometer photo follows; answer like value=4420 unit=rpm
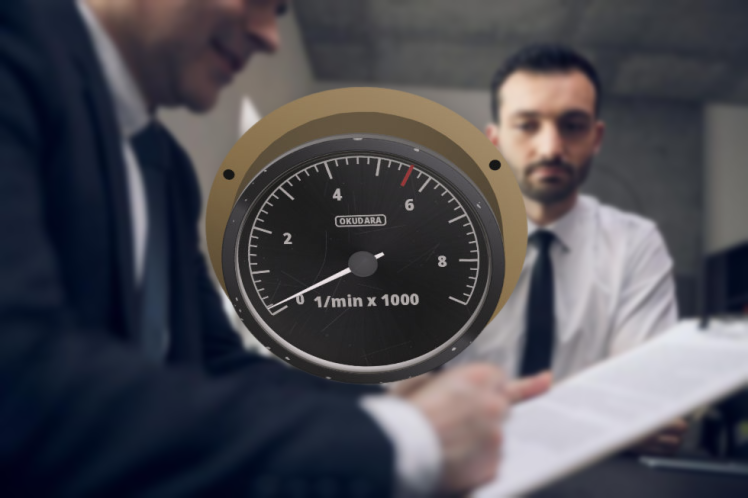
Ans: value=200 unit=rpm
